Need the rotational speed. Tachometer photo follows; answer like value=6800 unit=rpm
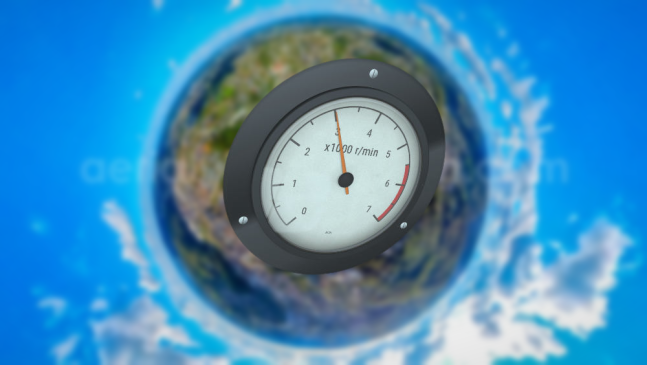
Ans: value=3000 unit=rpm
